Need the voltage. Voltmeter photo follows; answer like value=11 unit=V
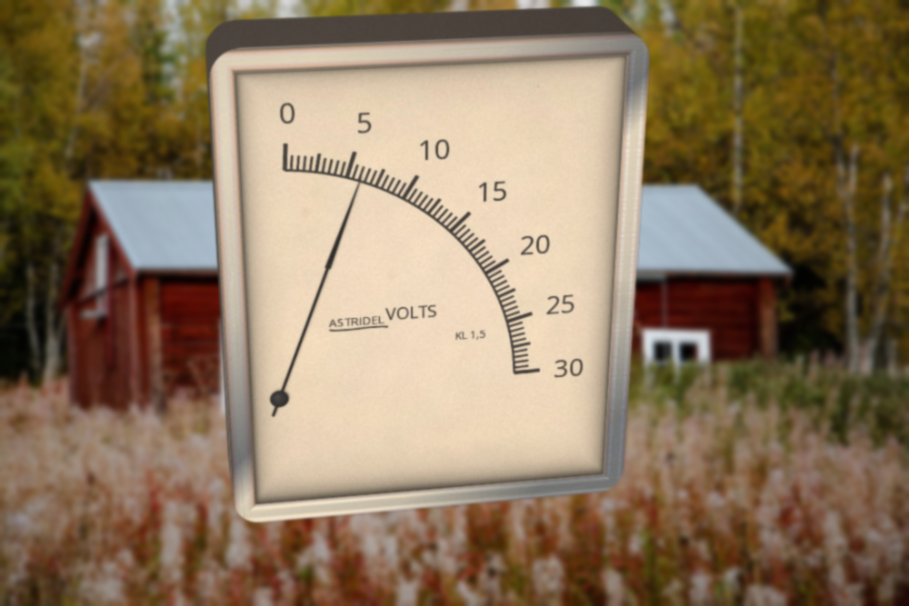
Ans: value=6 unit=V
